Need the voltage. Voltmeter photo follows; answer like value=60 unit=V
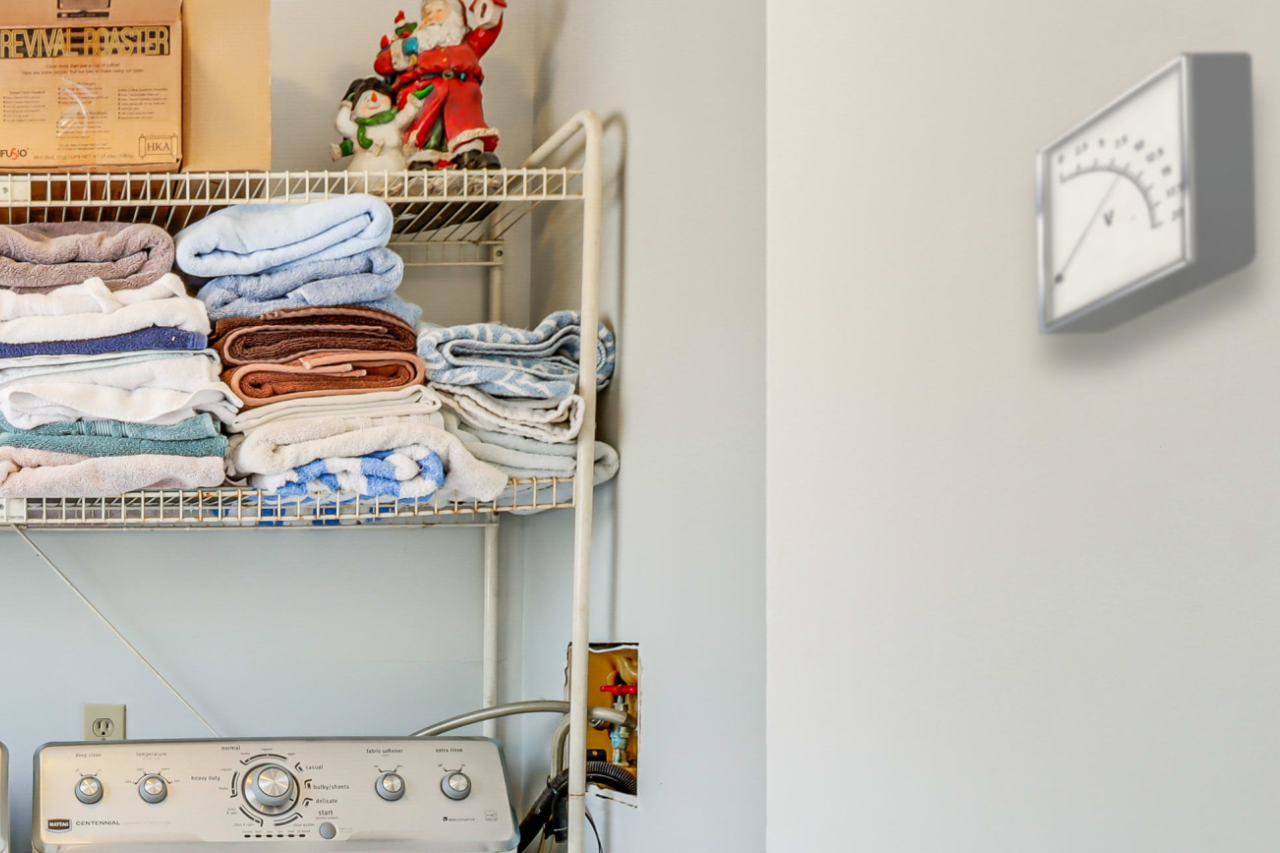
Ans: value=10 unit=V
